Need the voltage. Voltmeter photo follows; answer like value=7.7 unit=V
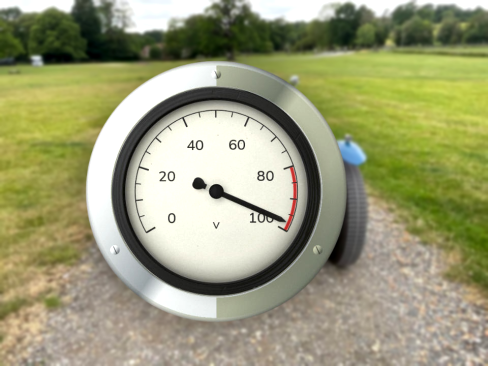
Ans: value=97.5 unit=V
